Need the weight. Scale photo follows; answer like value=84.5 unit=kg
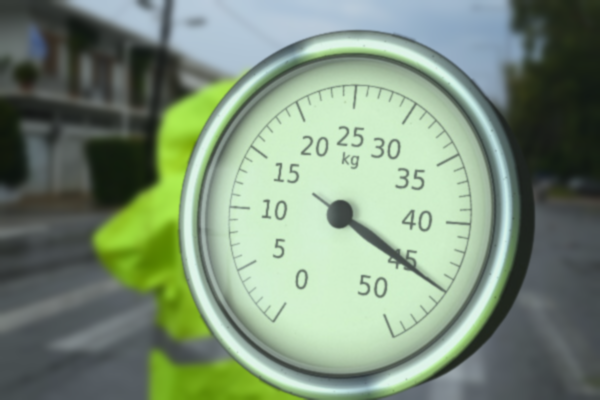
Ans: value=45 unit=kg
